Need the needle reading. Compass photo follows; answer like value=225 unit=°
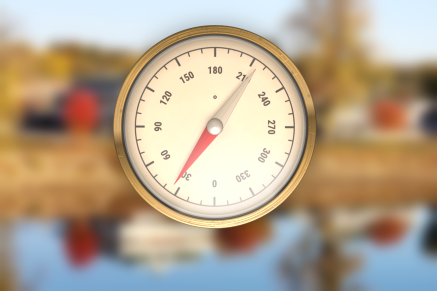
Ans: value=35 unit=°
